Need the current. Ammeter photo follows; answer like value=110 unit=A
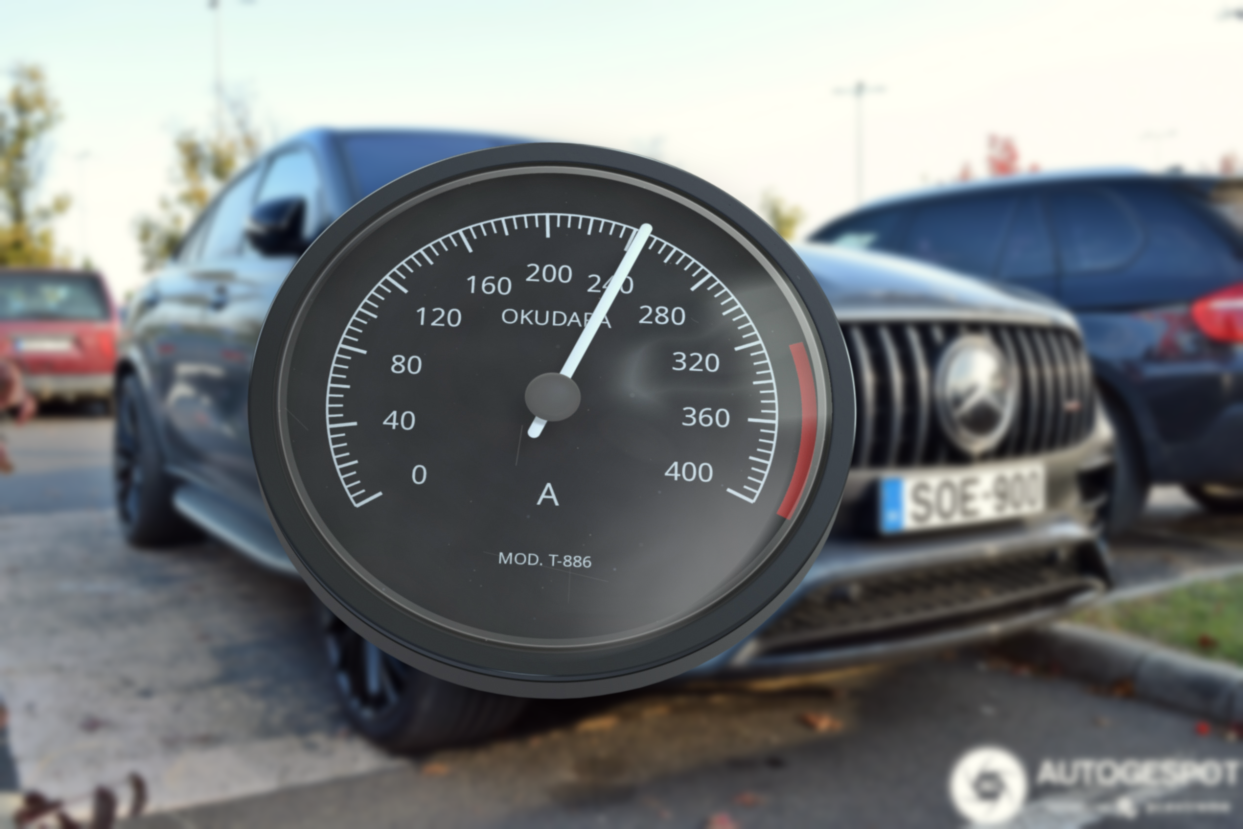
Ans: value=245 unit=A
